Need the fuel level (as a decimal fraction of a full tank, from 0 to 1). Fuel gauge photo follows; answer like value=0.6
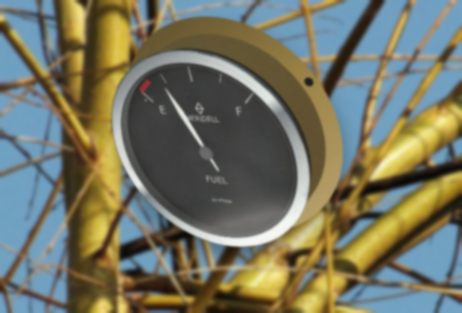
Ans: value=0.25
